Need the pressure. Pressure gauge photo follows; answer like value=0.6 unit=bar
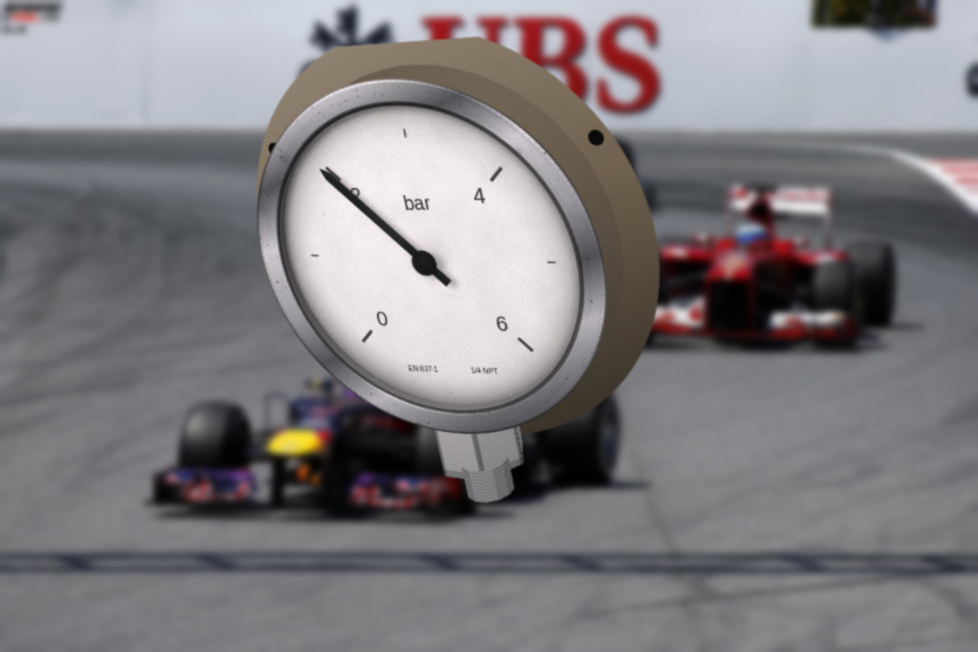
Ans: value=2 unit=bar
